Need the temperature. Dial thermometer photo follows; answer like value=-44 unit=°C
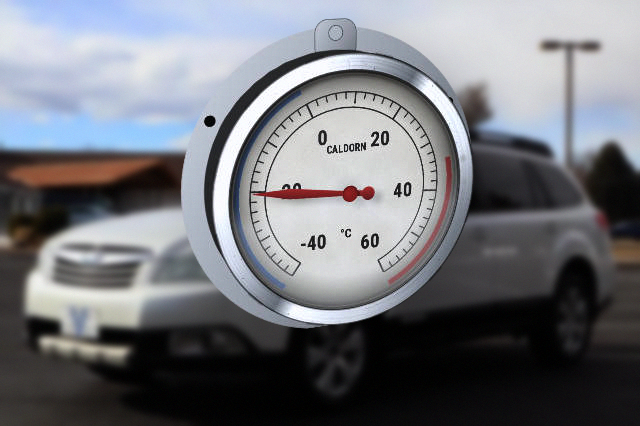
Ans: value=-20 unit=°C
